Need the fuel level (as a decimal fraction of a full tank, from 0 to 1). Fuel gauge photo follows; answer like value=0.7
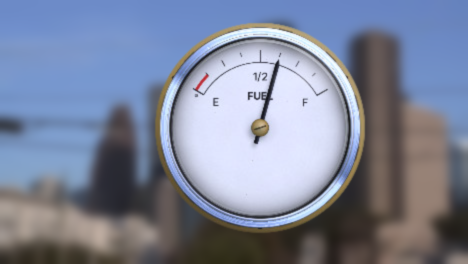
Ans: value=0.625
